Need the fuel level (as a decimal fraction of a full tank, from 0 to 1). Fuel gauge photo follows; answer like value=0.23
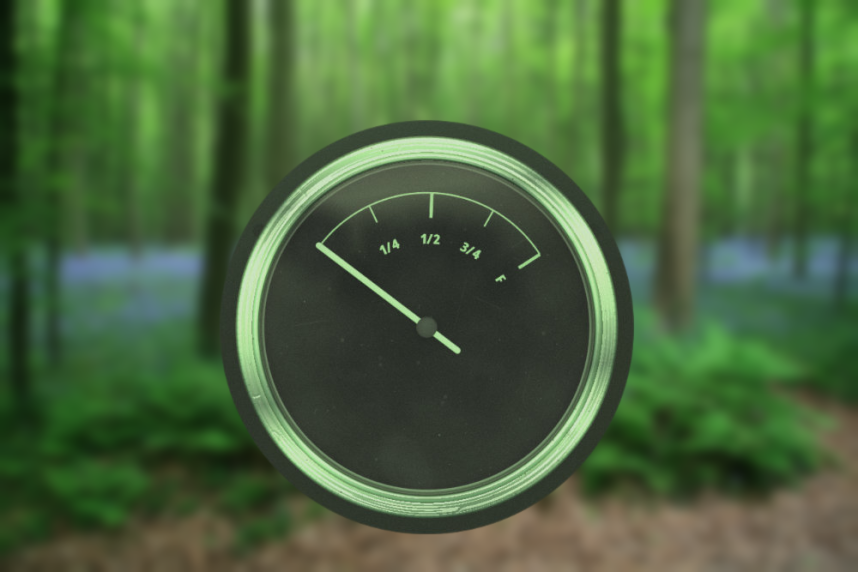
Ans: value=0
